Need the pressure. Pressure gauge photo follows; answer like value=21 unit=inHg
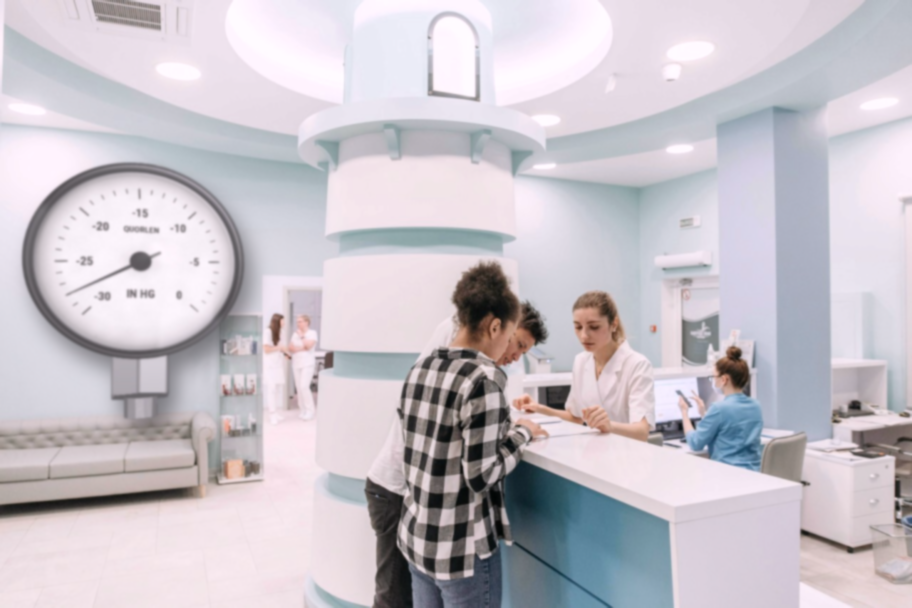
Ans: value=-28 unit=inHg
